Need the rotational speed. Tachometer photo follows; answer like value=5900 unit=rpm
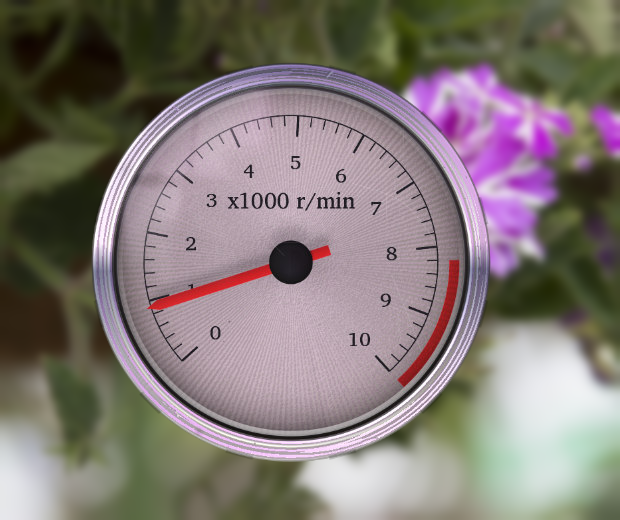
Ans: value=900 unit=rpm
